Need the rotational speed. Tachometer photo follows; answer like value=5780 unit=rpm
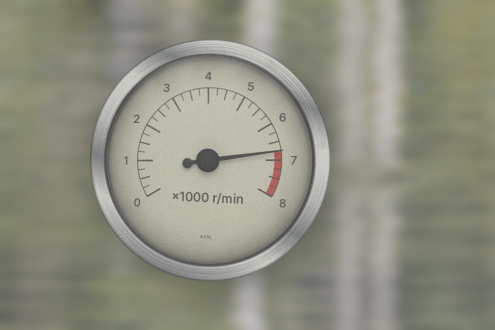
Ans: value=6750 unit=rpm
